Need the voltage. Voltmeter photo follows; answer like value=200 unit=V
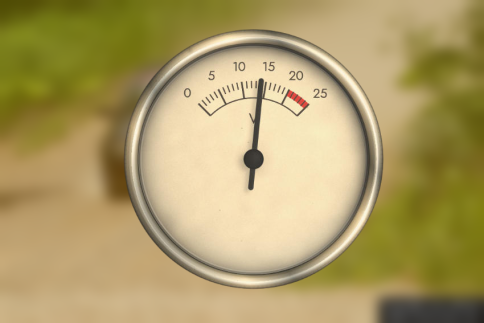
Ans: value=14 unit=V
